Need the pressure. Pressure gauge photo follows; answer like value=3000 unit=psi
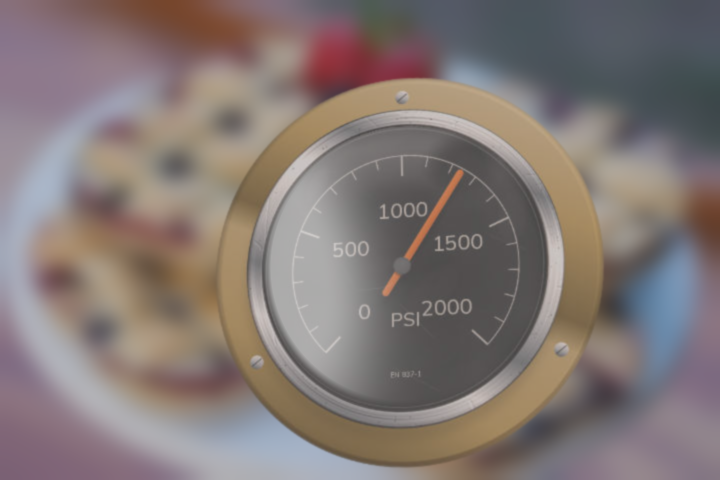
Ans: value=1250 unit=psi
